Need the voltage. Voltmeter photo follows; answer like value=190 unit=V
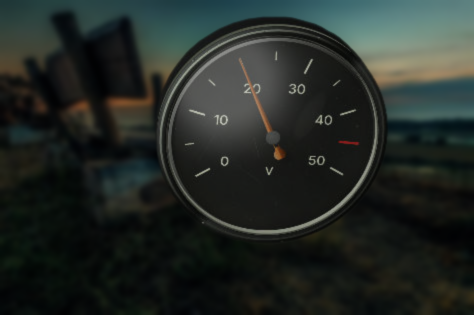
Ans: value=20 unit=V
